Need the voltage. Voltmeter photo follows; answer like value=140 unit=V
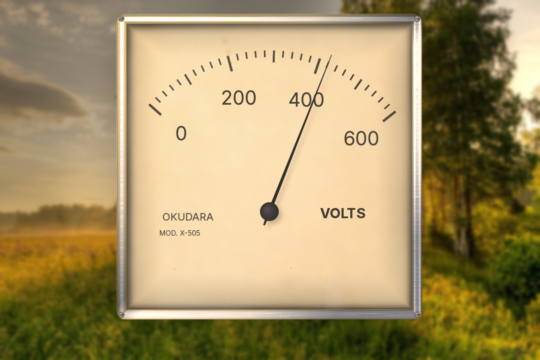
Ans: value=420 unit=V
